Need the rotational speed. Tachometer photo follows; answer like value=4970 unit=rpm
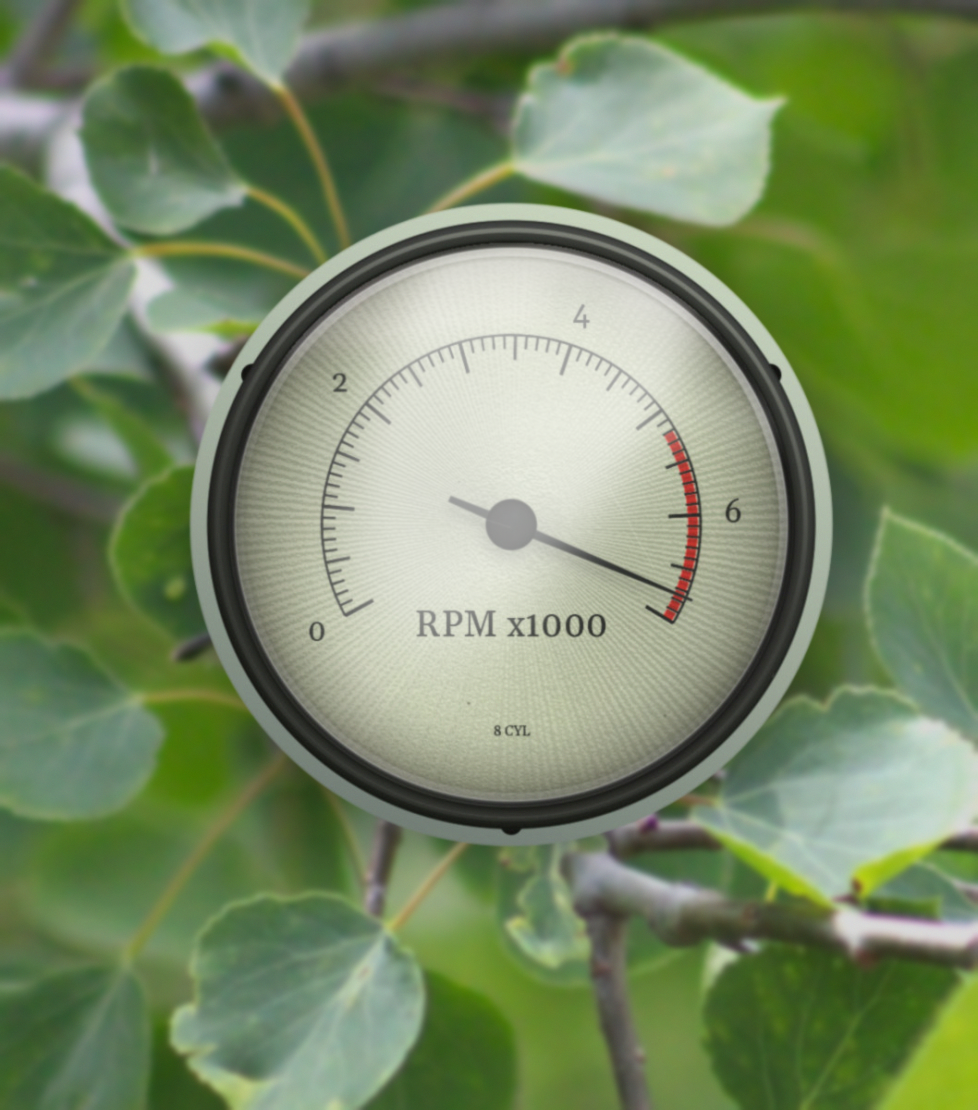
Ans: value=6750 unit=rpm
